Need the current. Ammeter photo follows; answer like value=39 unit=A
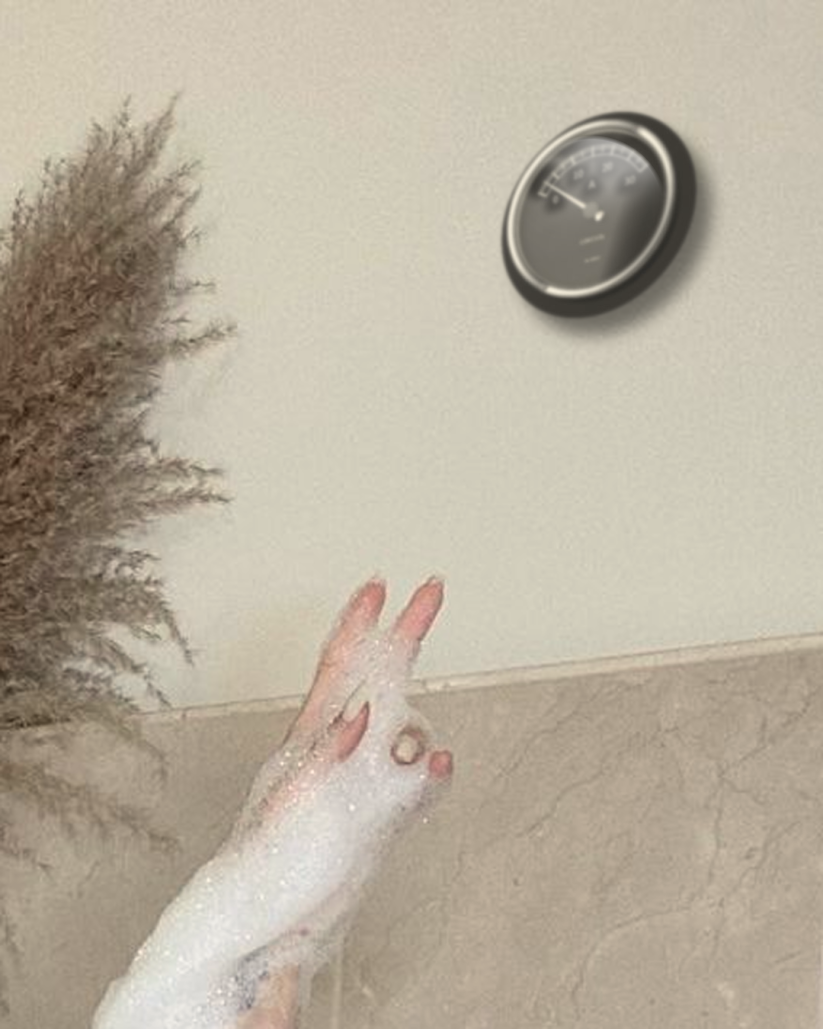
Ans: value=2.5 unit=A
